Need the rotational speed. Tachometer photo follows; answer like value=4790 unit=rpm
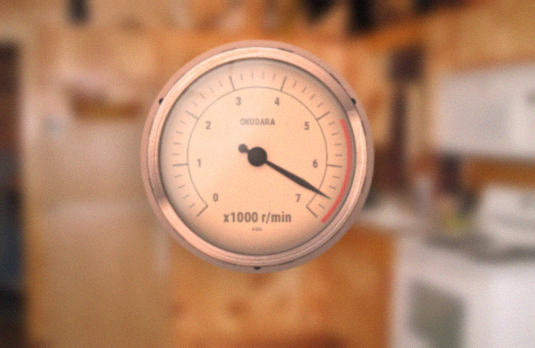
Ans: value=6600 unit=rpm
